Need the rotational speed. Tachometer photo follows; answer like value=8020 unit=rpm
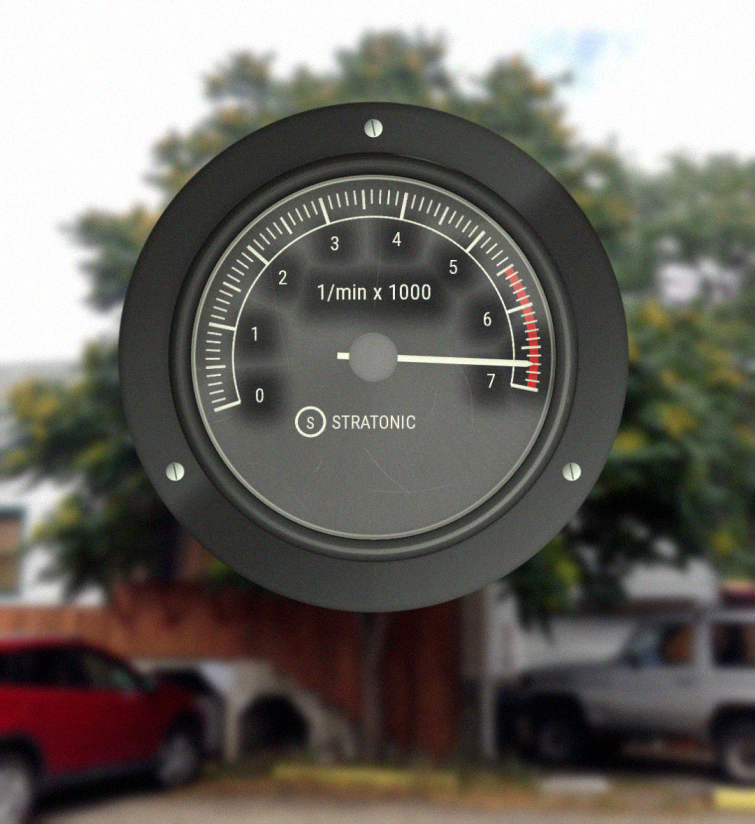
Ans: value=6700 unit=rpm
